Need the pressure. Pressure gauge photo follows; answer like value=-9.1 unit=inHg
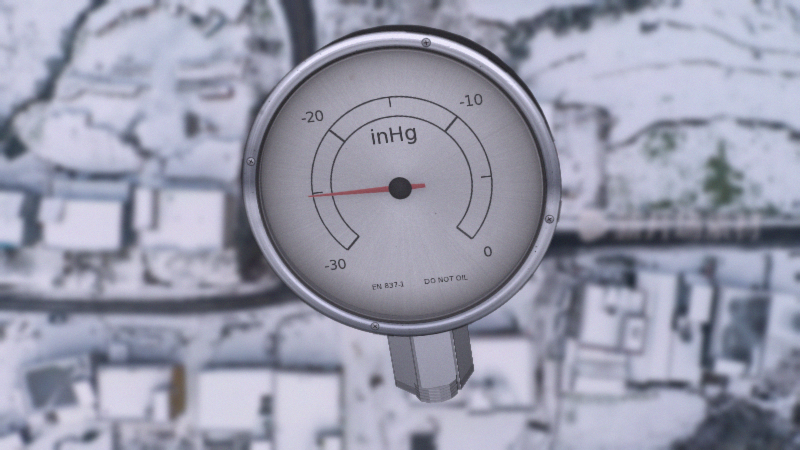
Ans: value=-25 unit=inHg
